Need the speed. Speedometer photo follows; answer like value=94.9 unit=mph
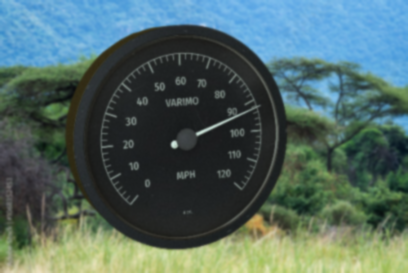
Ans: value=92 unit=mph
